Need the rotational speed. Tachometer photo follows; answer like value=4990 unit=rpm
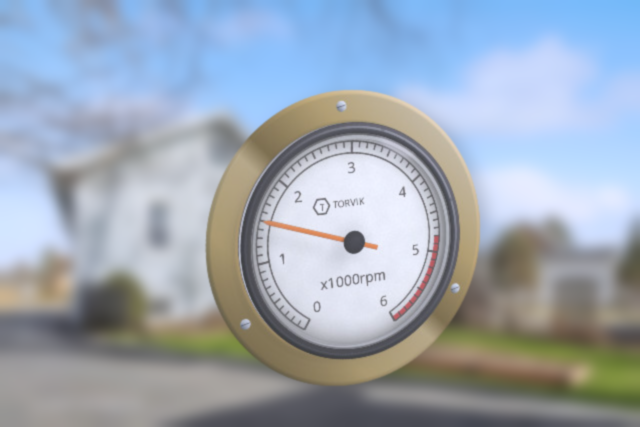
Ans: value=1500 unit=rpm
